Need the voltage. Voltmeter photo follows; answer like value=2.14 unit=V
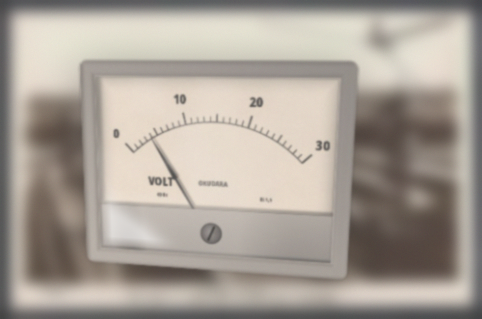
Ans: value=4 unit=V
